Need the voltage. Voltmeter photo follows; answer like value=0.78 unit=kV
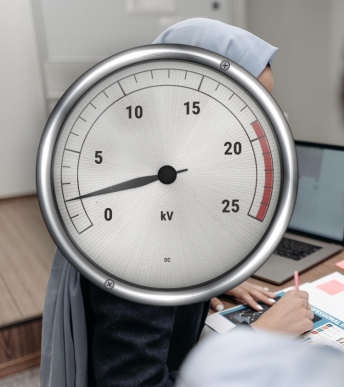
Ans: value=2 unit=kV
